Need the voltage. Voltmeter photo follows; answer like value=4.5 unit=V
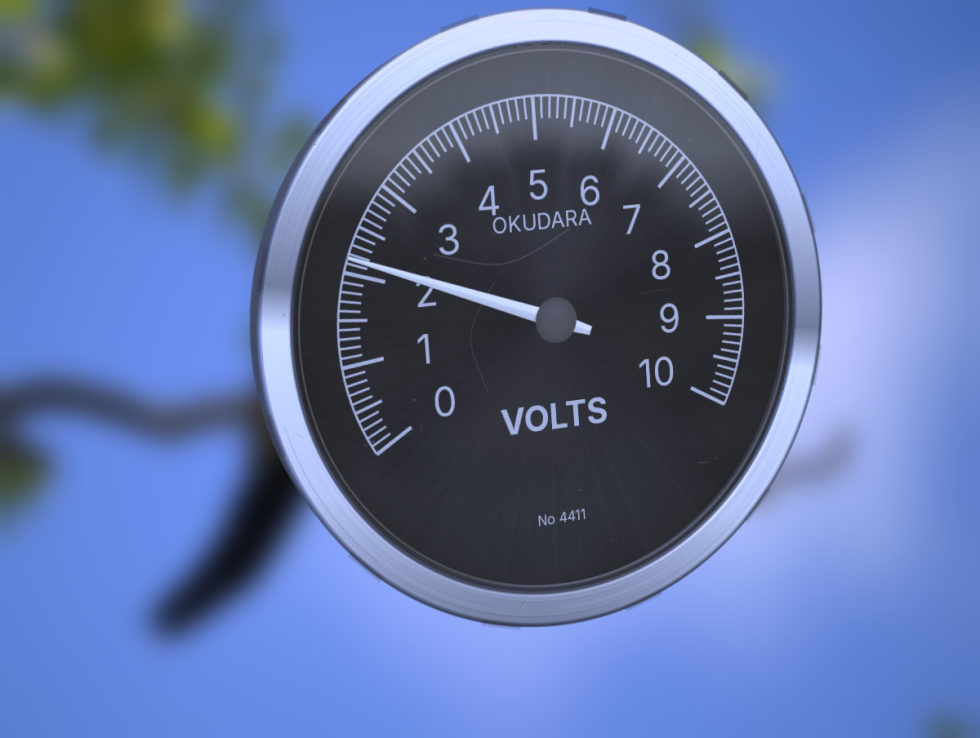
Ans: value=2.15 unit=V
